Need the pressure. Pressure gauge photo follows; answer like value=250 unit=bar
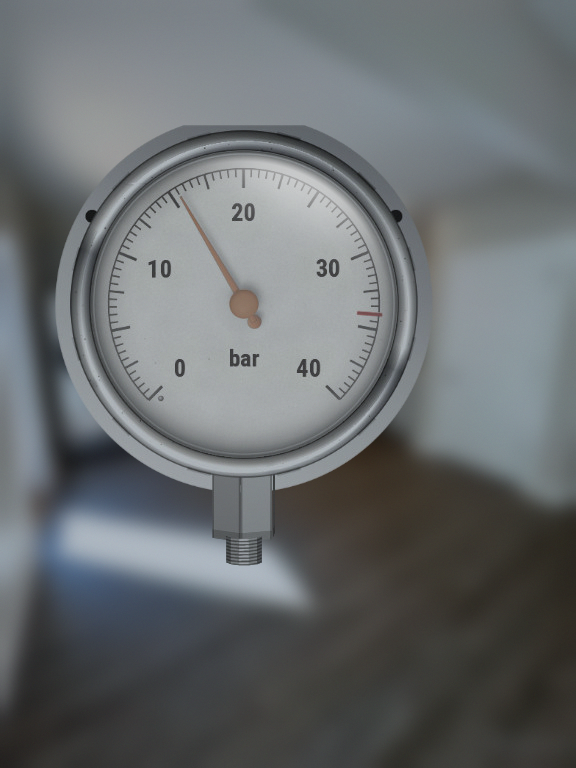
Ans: value=15.5 unit=bar
